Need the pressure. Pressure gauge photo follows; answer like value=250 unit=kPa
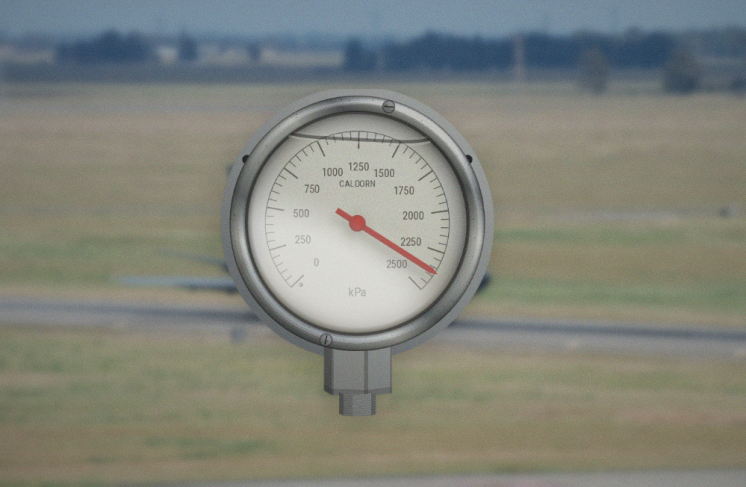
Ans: value=2375 unit=kPa
